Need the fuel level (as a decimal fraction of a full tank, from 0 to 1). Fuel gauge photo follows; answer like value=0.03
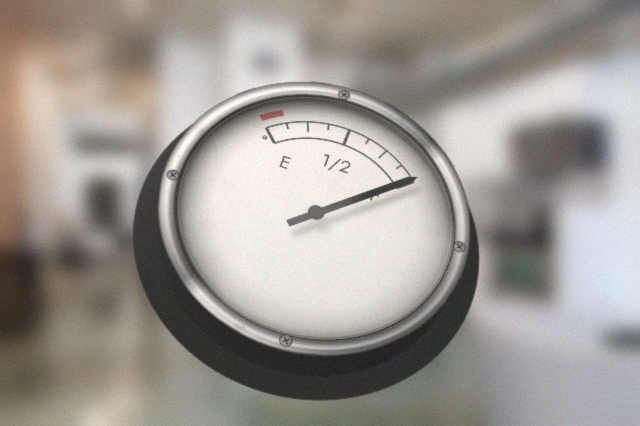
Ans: value=1
